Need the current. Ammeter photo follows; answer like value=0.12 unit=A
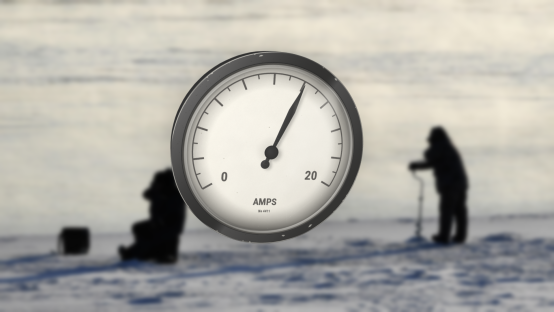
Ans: value=12 unit=A
